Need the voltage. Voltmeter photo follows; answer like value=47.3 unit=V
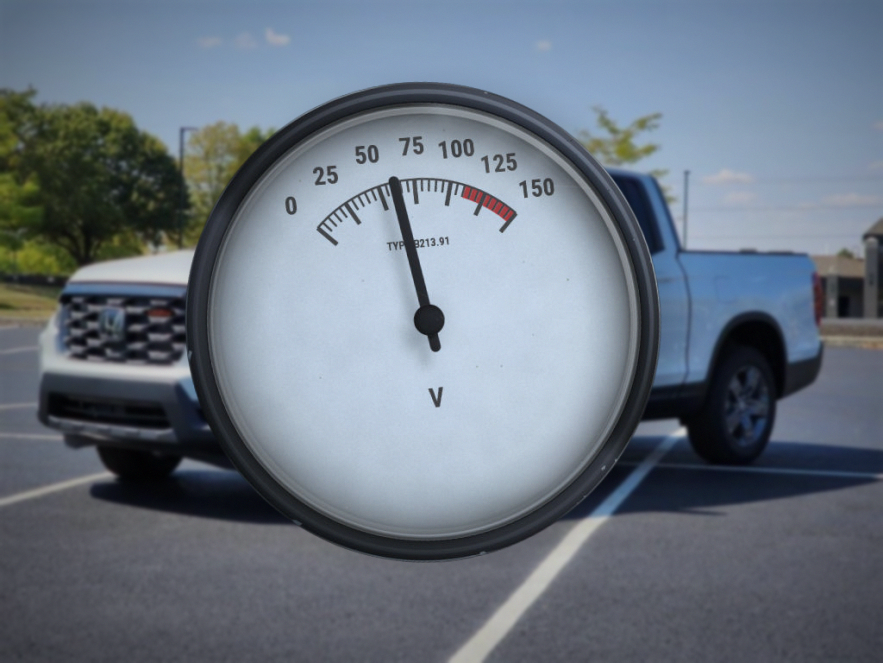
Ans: value=60 unit=V
